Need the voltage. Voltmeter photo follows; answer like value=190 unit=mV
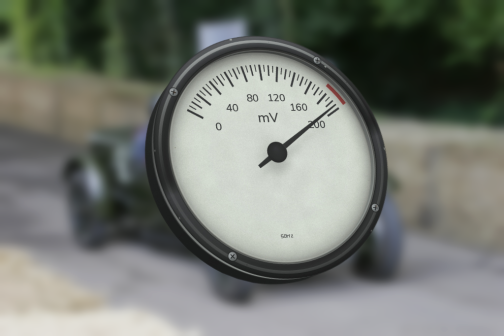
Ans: value=195 unit=mV
